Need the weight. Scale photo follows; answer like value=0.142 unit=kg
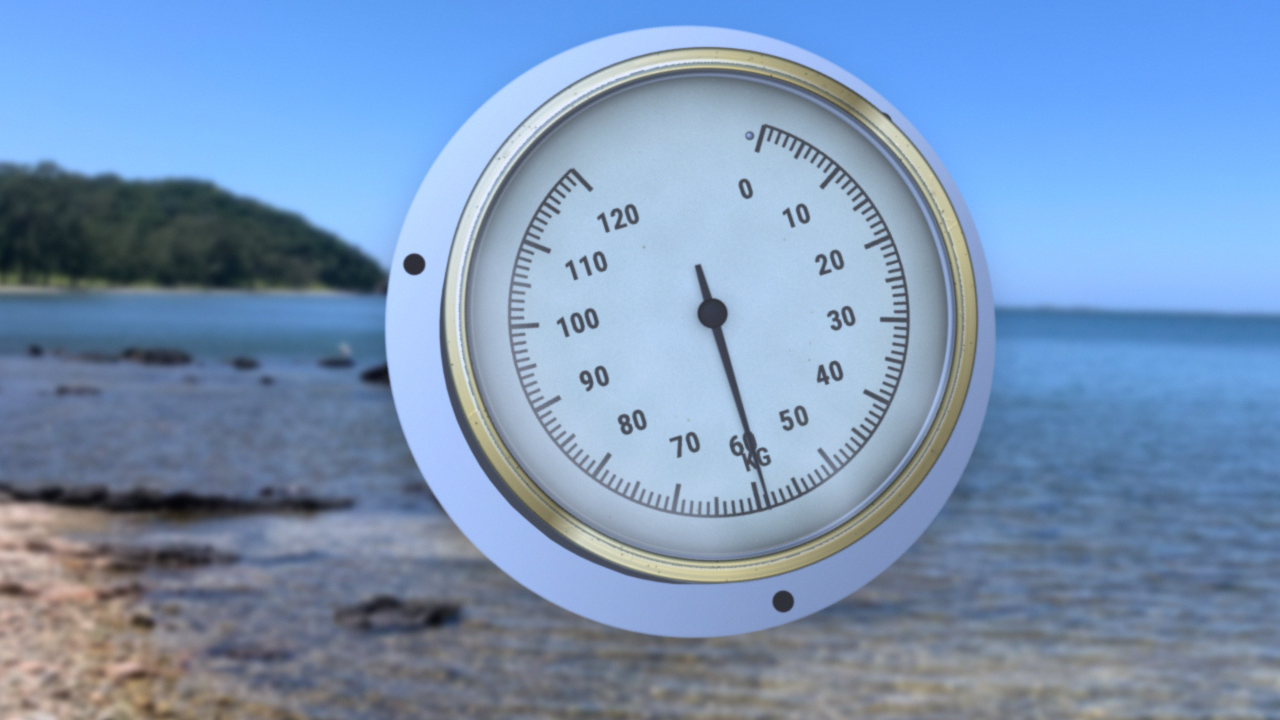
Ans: value=59 unit=kg
